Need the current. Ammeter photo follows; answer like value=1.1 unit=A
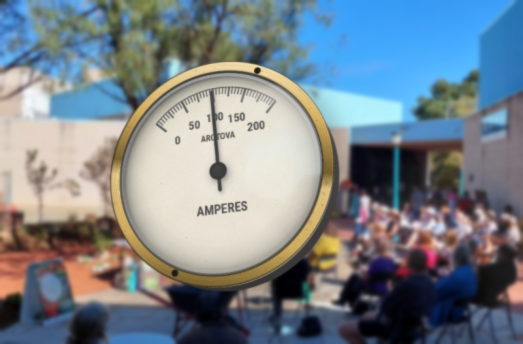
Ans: value=100 unit=A
